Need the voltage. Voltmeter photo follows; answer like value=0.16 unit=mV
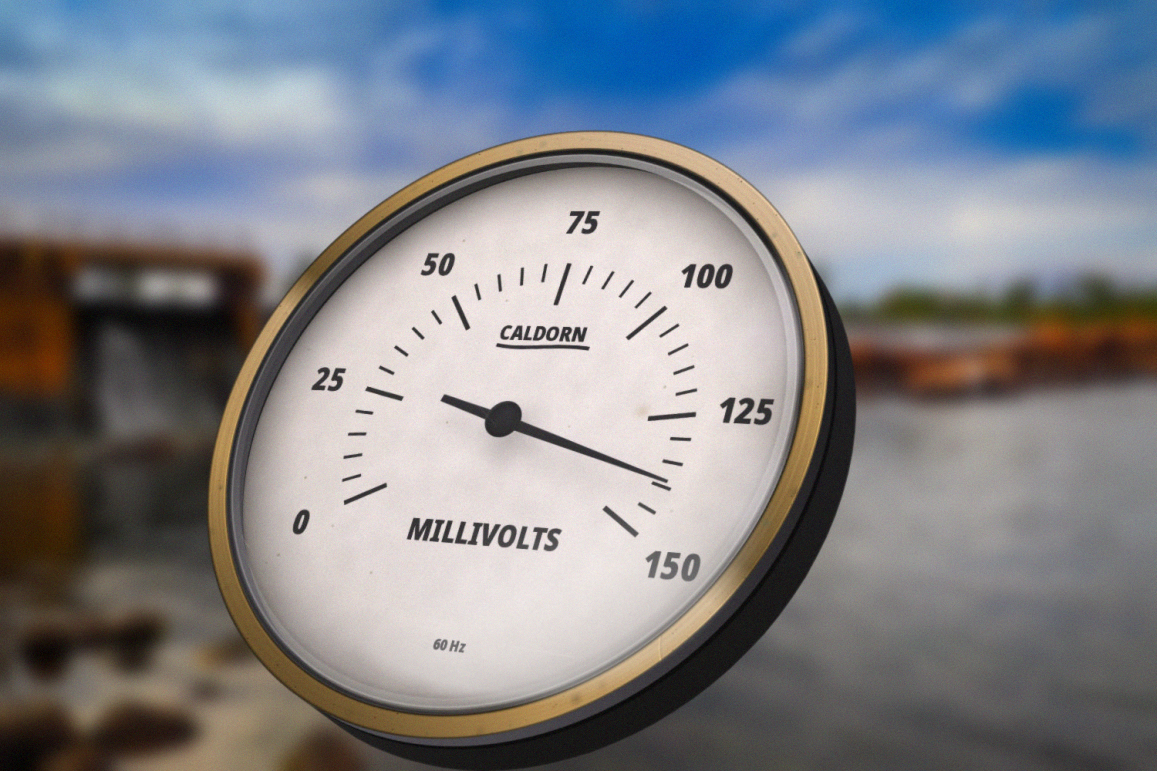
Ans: value=140 unit=mV
